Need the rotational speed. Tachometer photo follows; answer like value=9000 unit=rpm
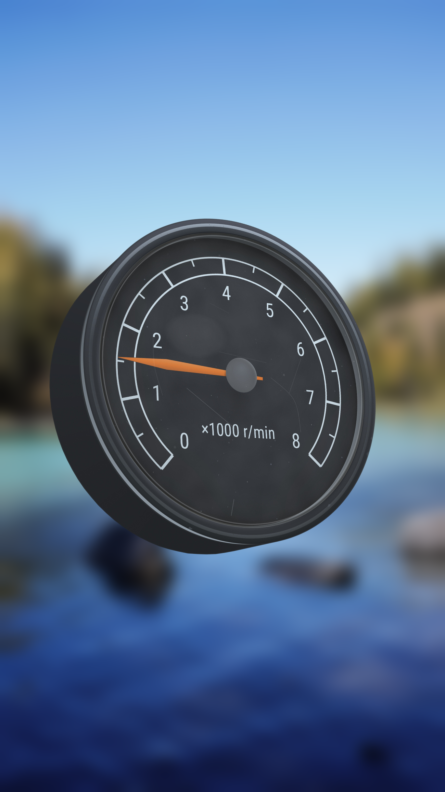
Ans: value=1500 unit=rpm
